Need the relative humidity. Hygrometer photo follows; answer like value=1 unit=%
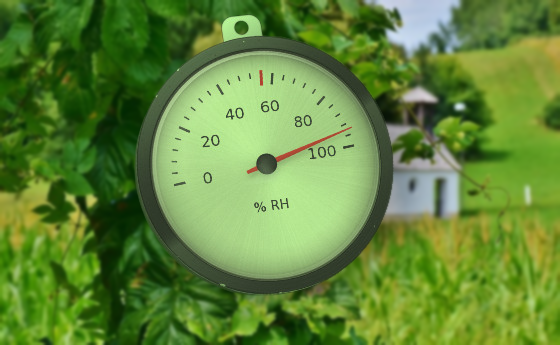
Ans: value=94 unit=%
